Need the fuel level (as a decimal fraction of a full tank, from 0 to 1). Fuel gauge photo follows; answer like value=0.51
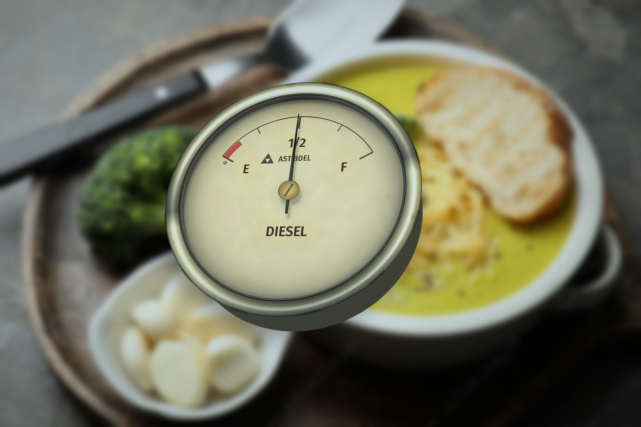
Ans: value=0.5
